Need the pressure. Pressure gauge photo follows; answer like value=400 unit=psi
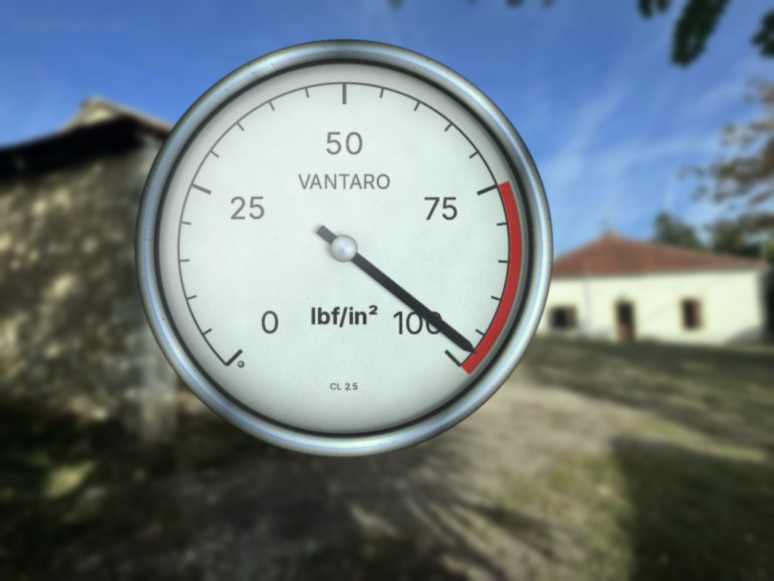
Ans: value=97.5 unit=psi
